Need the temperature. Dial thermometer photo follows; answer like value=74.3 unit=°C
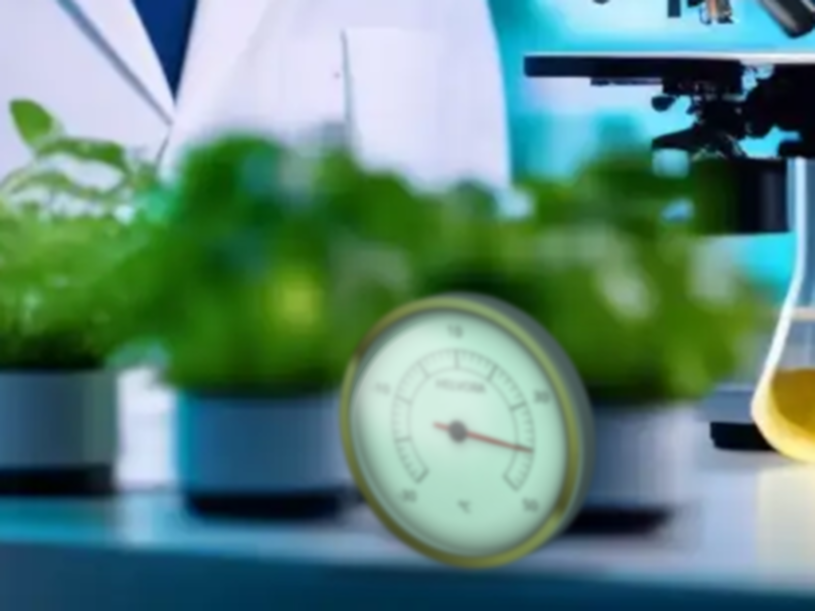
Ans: value=40 unit=°C
